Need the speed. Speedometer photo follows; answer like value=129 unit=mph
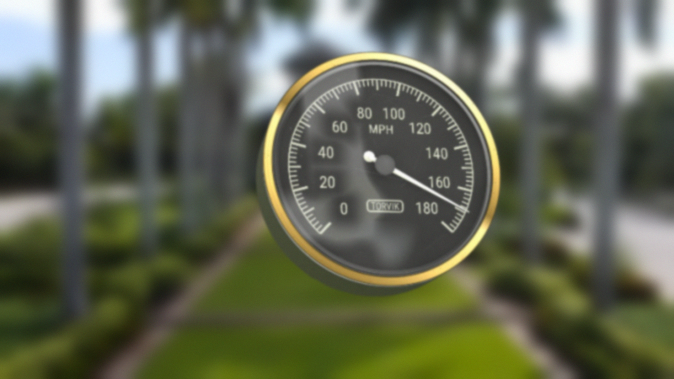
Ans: value=170 unit=mph
